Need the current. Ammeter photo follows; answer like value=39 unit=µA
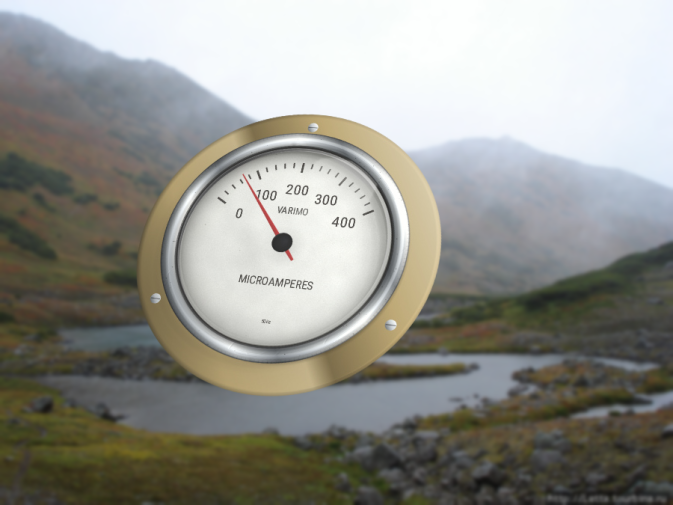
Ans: value=70 unit=µA
